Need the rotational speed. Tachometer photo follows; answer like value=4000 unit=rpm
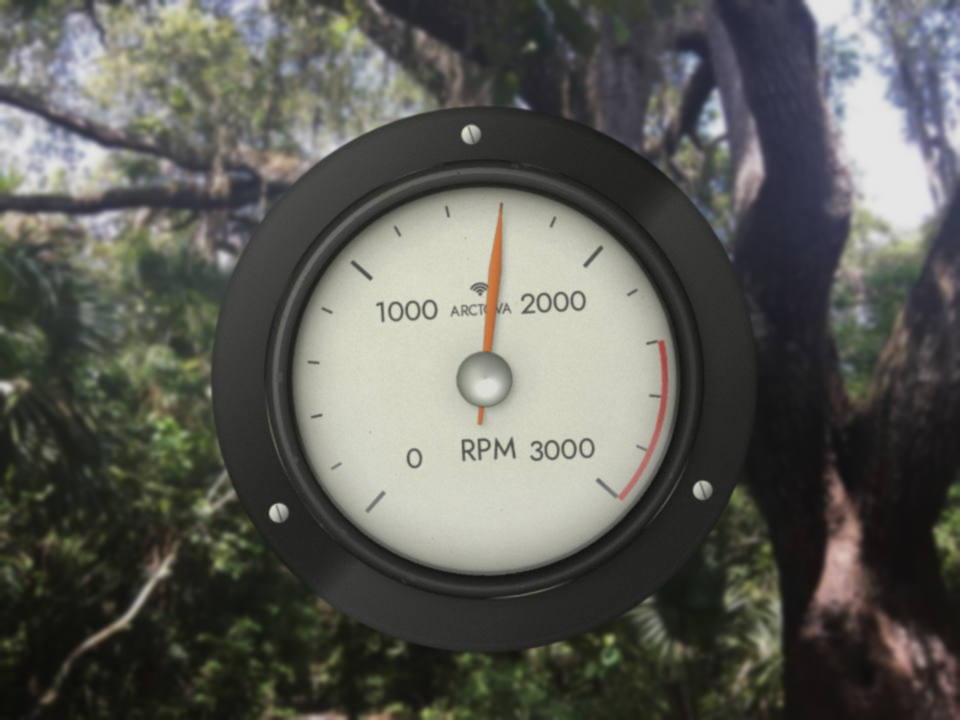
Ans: value=1600 unit=rpm
